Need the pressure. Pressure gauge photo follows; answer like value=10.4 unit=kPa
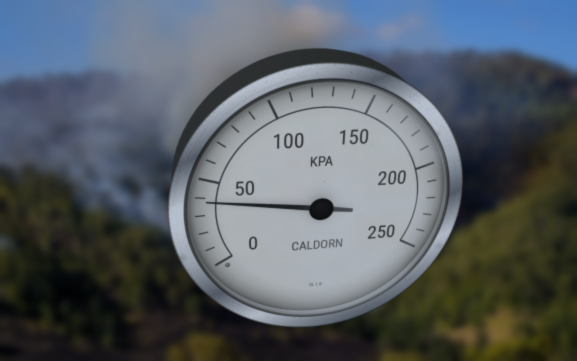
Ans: value=40 unit=kPa
